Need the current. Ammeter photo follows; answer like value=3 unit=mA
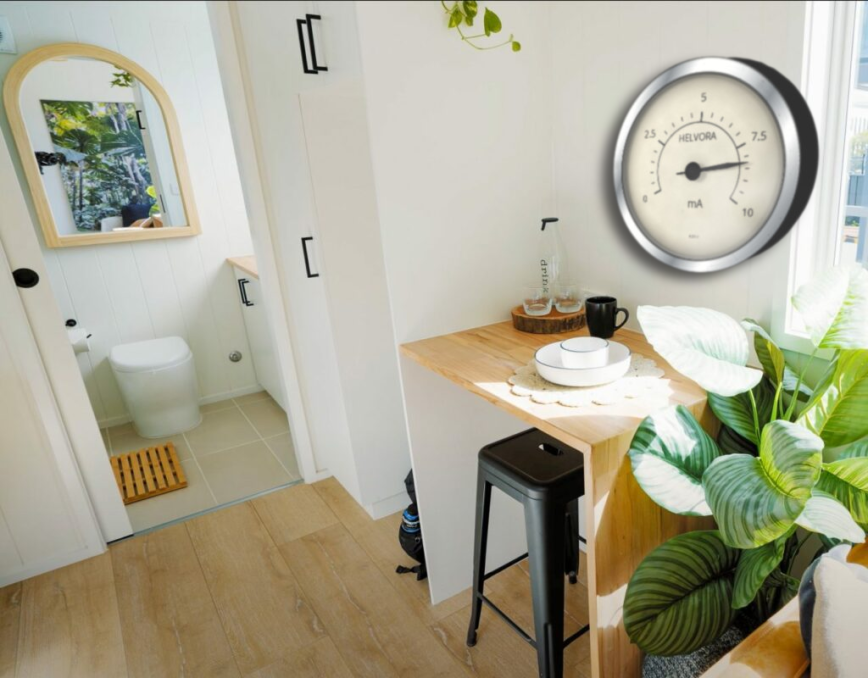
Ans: value=8.25 unit=mA
